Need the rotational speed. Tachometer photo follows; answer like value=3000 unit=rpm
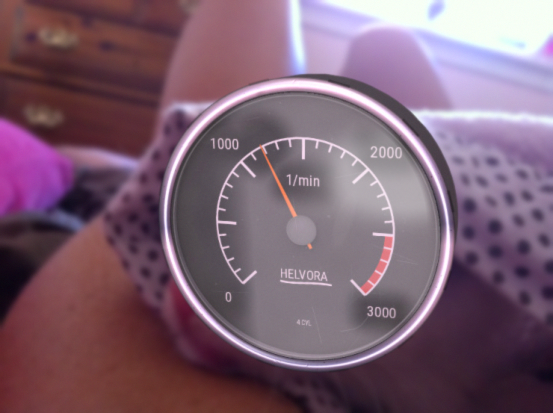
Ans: value=1200 unit=rpm
